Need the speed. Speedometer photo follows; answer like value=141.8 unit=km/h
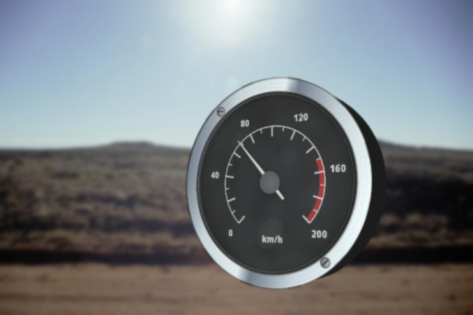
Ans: value=70 unit=km/h
